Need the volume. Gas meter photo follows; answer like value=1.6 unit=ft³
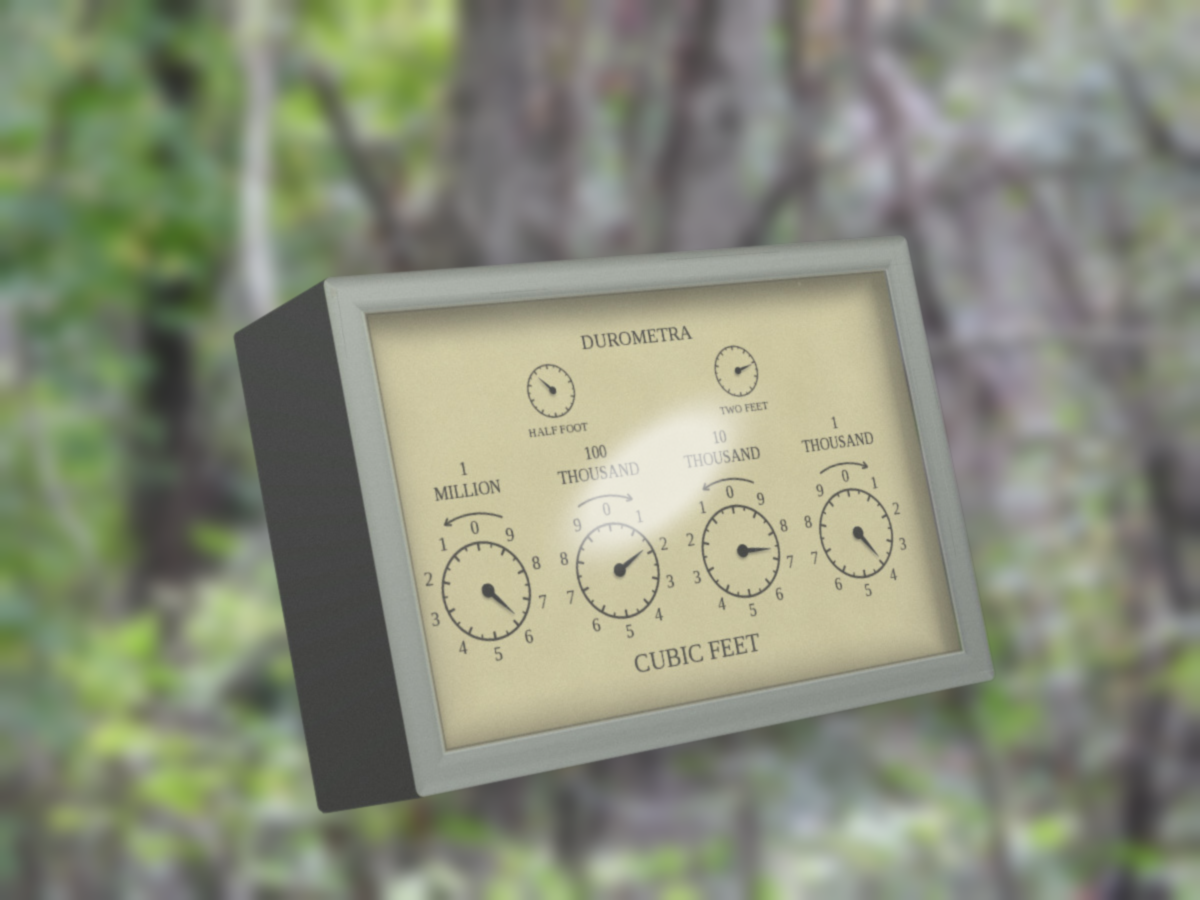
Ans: value=617400 unit=ft³
